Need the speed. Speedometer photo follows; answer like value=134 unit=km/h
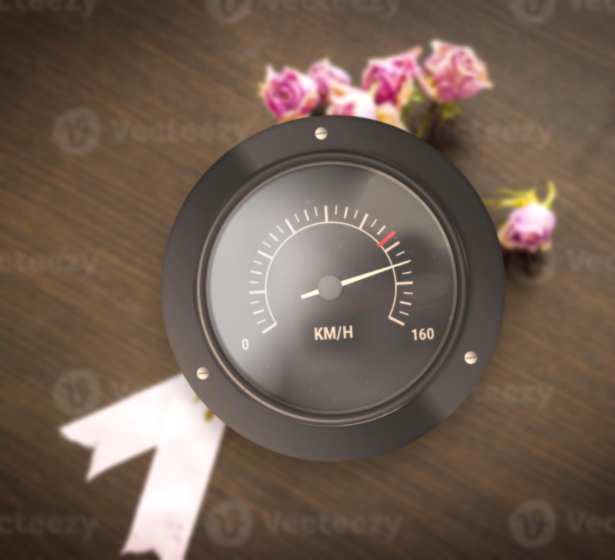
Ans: value=130 unit=km/h
